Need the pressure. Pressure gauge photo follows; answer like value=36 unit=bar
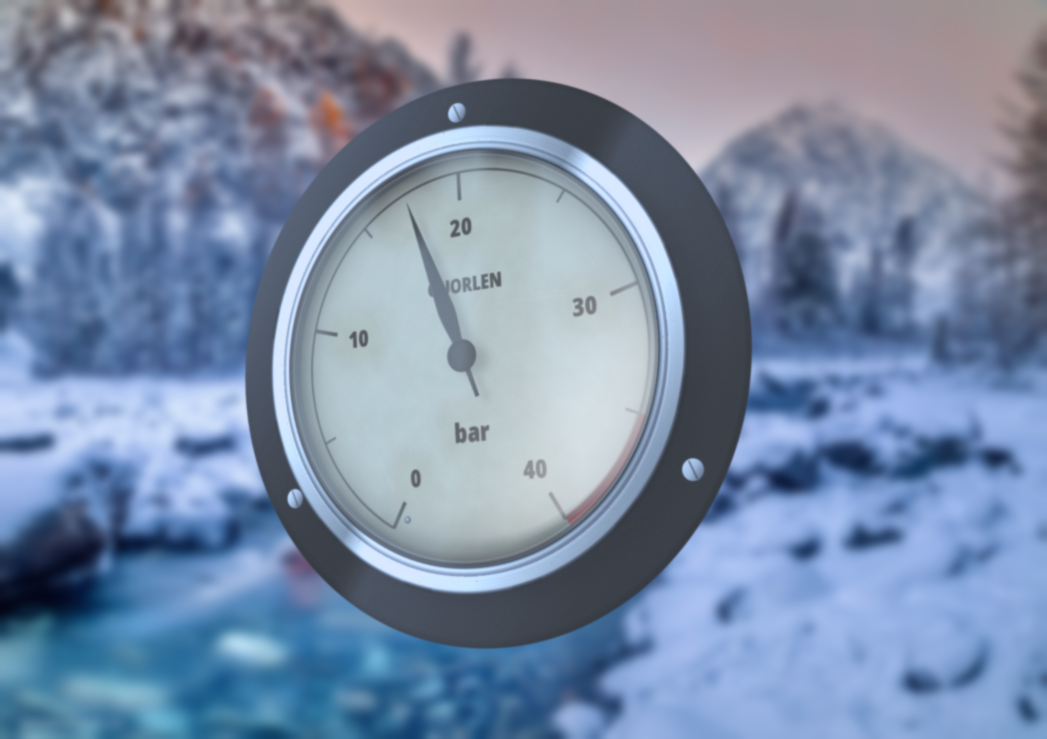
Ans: value=17.5 unit=bar
